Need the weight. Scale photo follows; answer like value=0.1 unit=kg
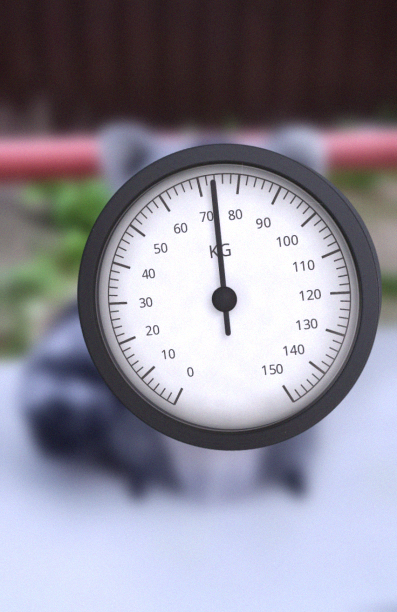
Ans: value=74 unit=kg
